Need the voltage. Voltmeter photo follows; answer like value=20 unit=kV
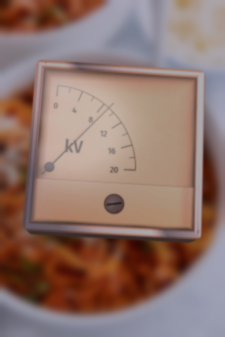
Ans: value=9 unit=kV
